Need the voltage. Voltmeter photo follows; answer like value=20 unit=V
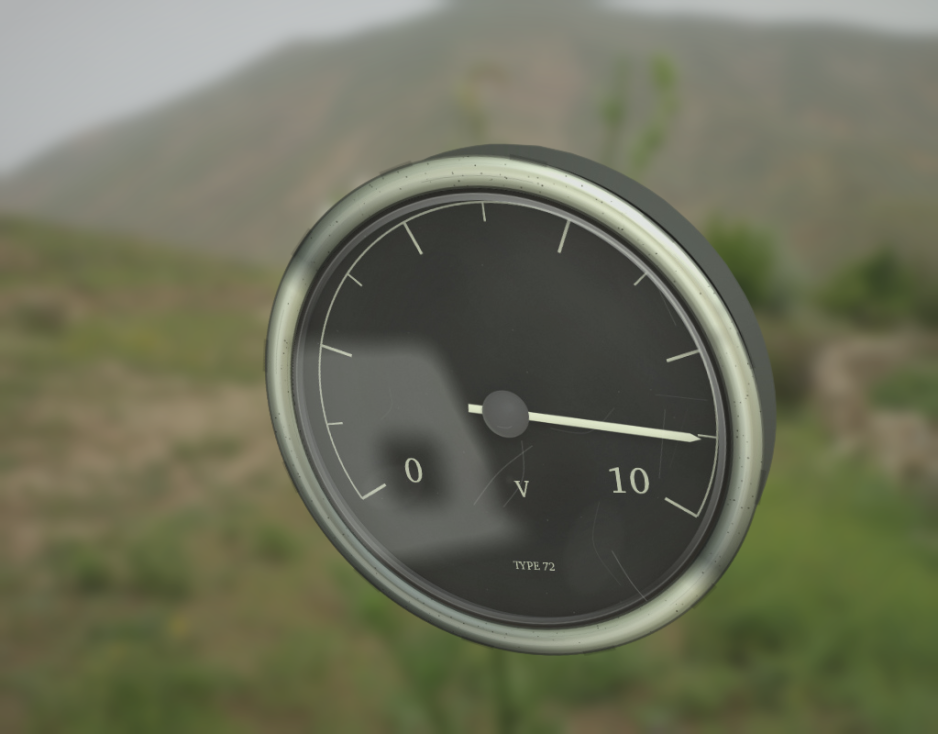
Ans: value=9 unit=V
